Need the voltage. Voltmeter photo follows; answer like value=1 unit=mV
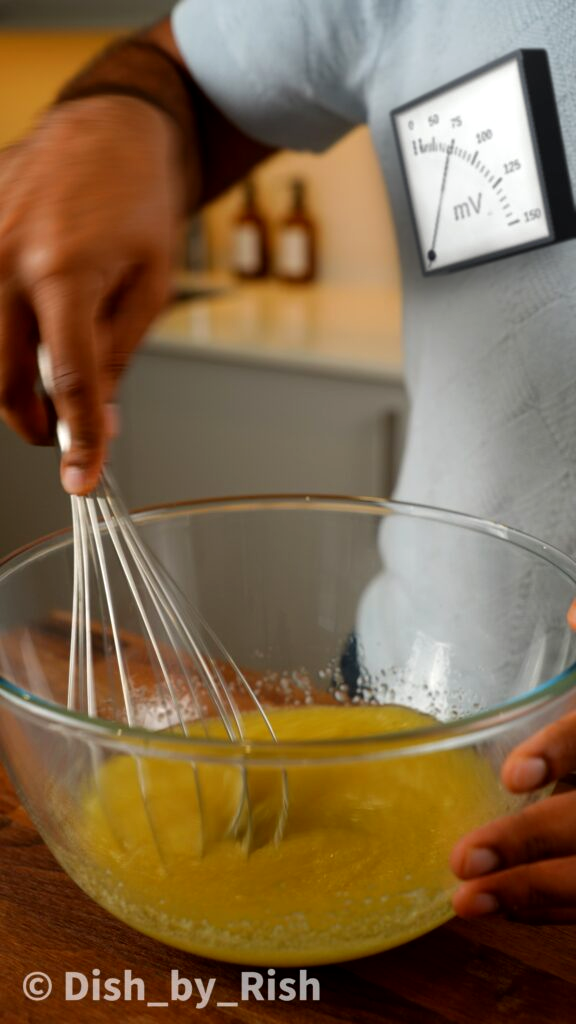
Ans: value=75 unit=mV
